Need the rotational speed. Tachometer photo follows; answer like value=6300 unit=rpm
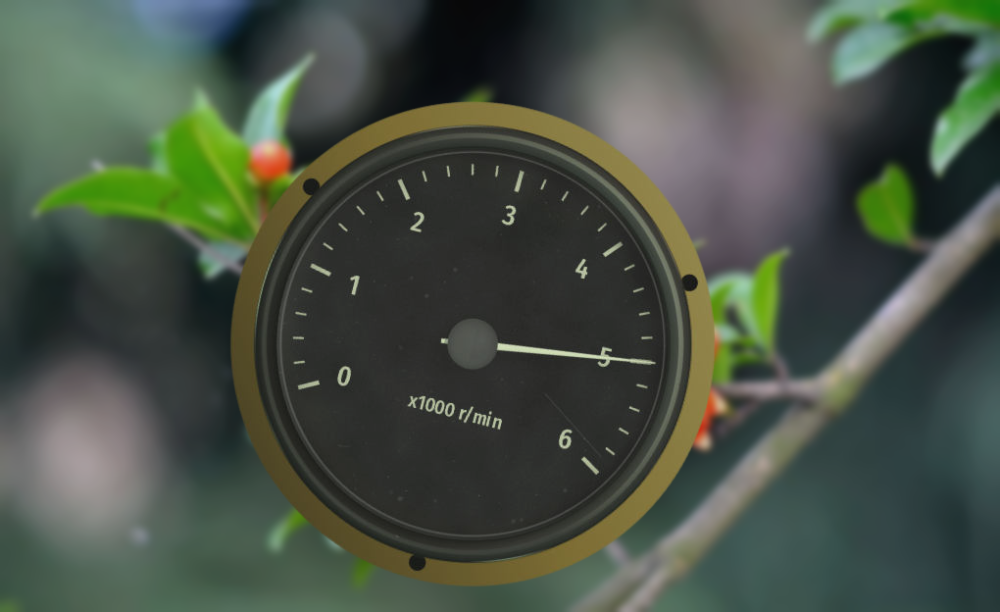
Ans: value=5000 unit=rpm
